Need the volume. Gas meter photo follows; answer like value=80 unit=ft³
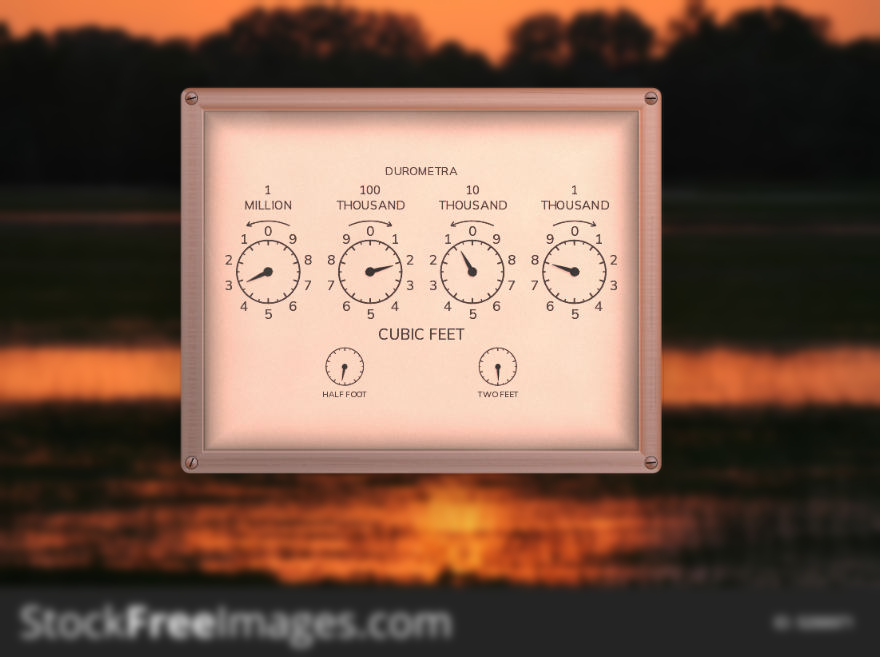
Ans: value=320800 unit=ft³
